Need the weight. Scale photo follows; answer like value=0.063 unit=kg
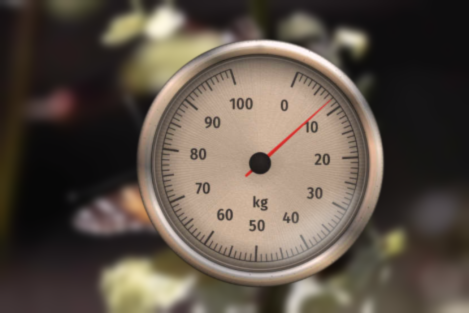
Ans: value=8 unit=kg
